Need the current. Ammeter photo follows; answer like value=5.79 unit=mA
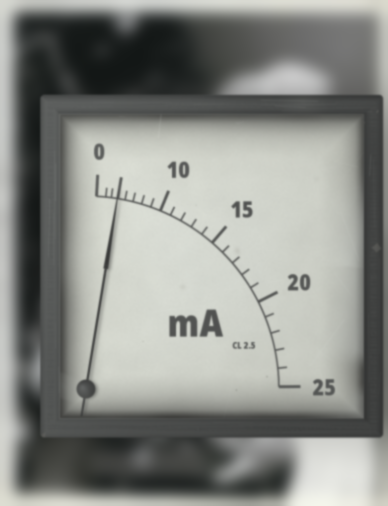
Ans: value=5 unit=mA
